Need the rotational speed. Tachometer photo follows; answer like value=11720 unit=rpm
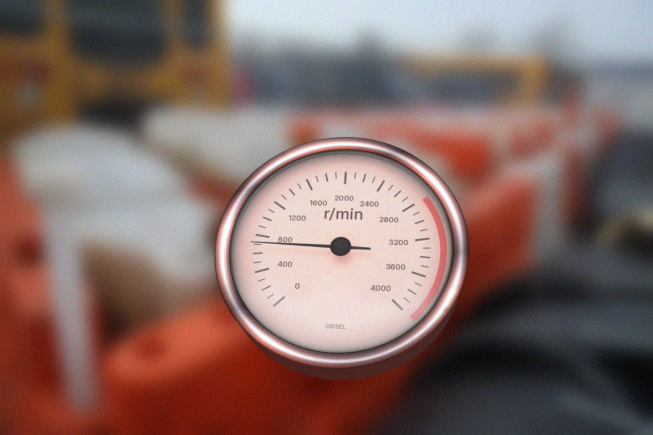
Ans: value=700 unit=rpm
